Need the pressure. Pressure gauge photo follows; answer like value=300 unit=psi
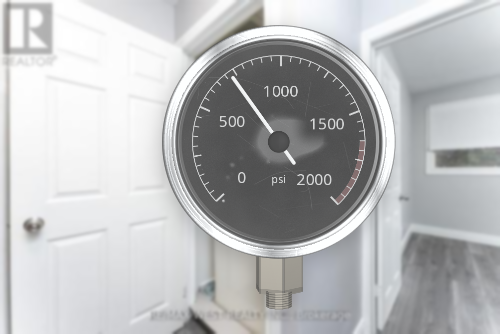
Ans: value=725 unit=psi
